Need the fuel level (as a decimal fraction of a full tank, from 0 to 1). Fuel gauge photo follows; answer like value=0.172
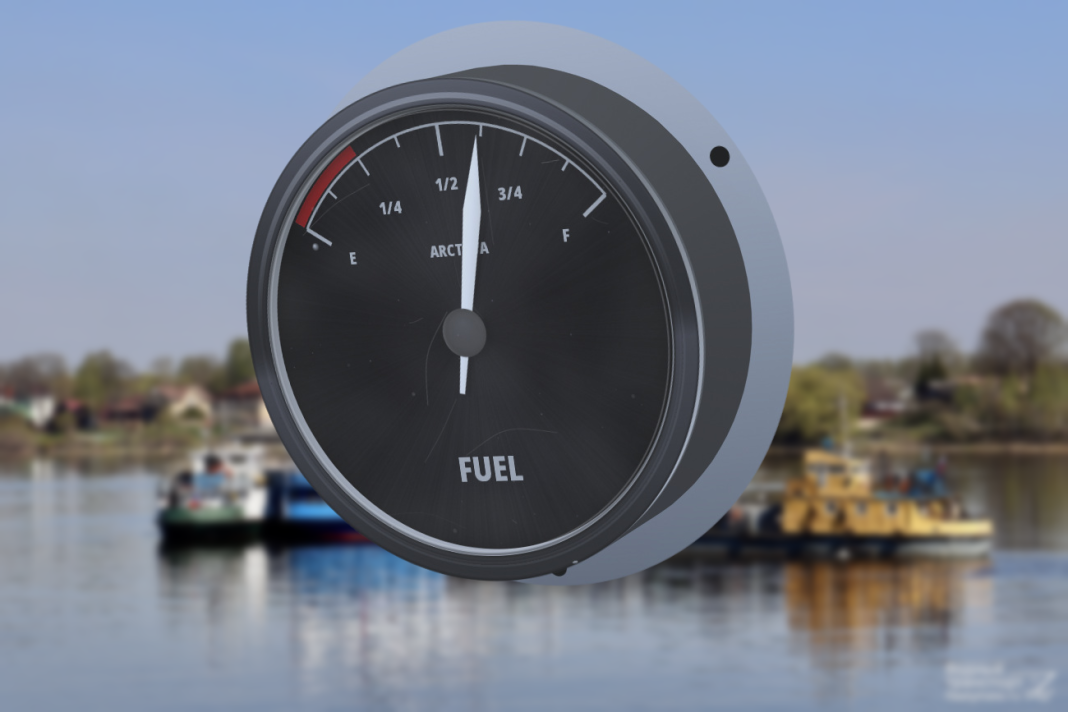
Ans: value=0.625
